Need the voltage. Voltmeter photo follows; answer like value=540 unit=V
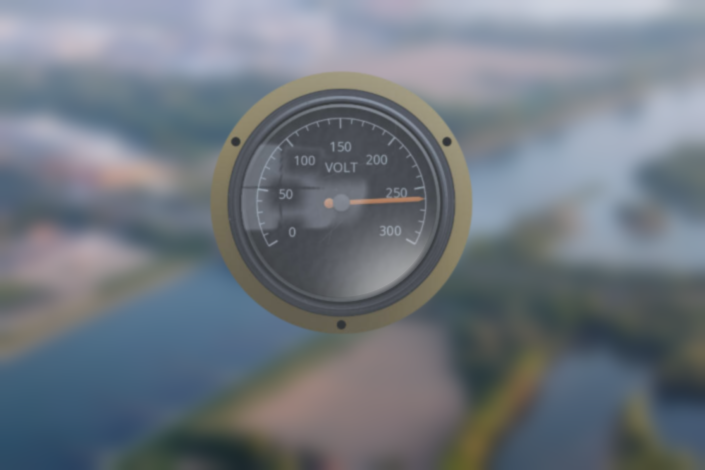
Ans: value=260 unit=V
